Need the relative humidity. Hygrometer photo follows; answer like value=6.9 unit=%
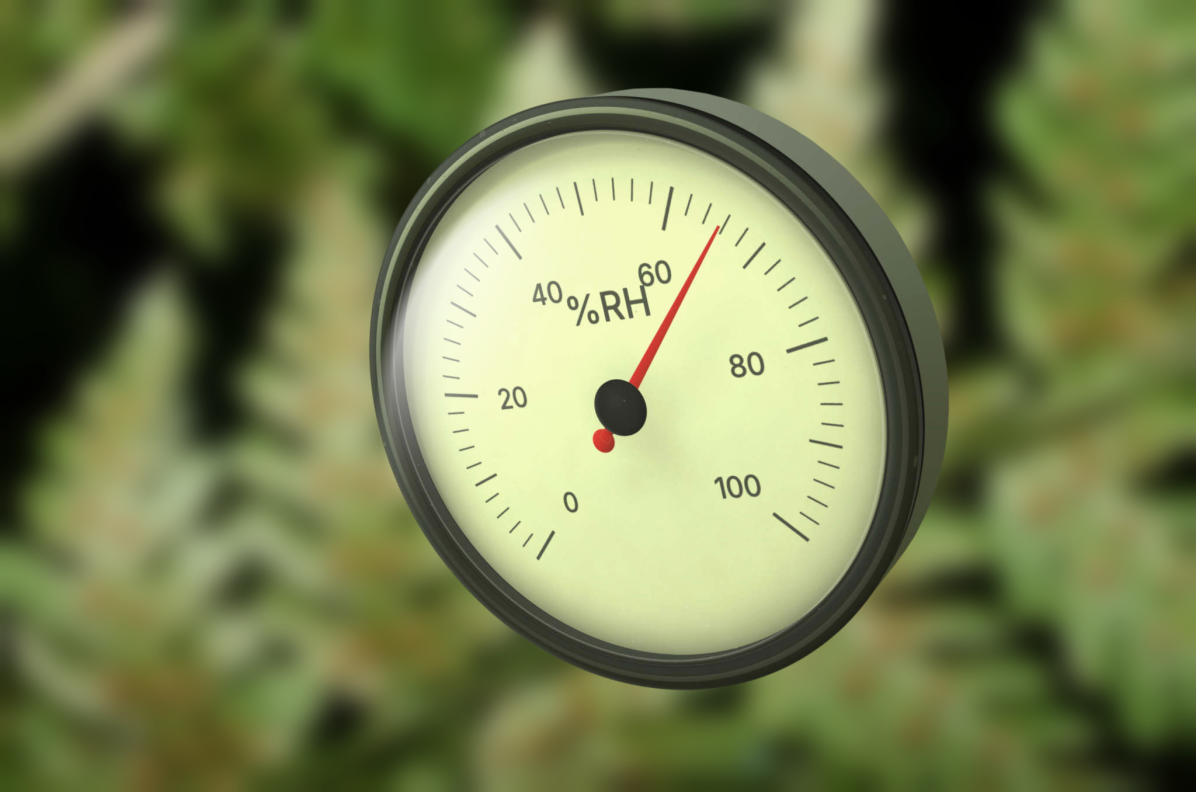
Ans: value=66 unit=%
